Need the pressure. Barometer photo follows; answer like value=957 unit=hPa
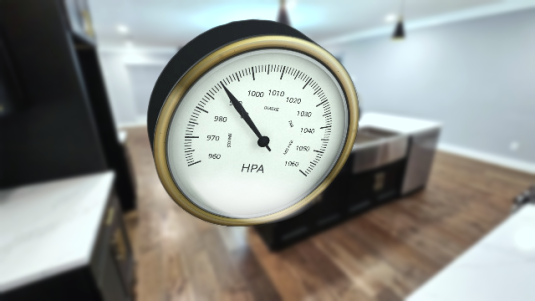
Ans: value=990 unit=hPa
